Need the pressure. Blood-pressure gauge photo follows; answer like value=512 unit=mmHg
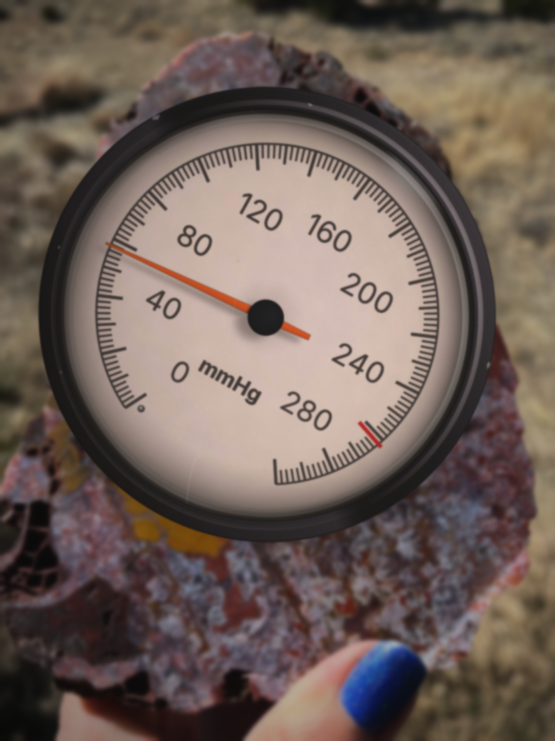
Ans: value=58 unit=mmHg
